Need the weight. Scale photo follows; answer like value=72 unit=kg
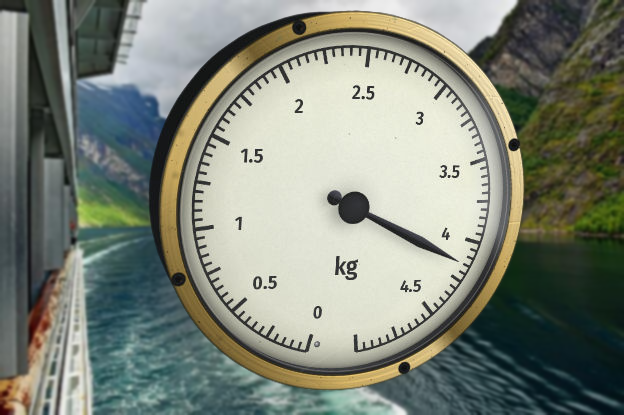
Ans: value=4.15 unit=kg
